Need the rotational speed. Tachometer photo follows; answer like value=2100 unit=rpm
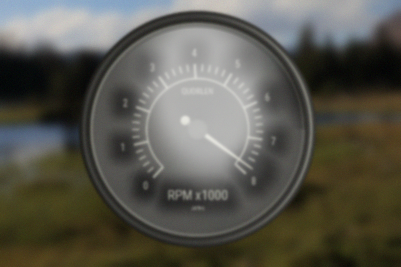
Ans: value=7800 unit=rpm
